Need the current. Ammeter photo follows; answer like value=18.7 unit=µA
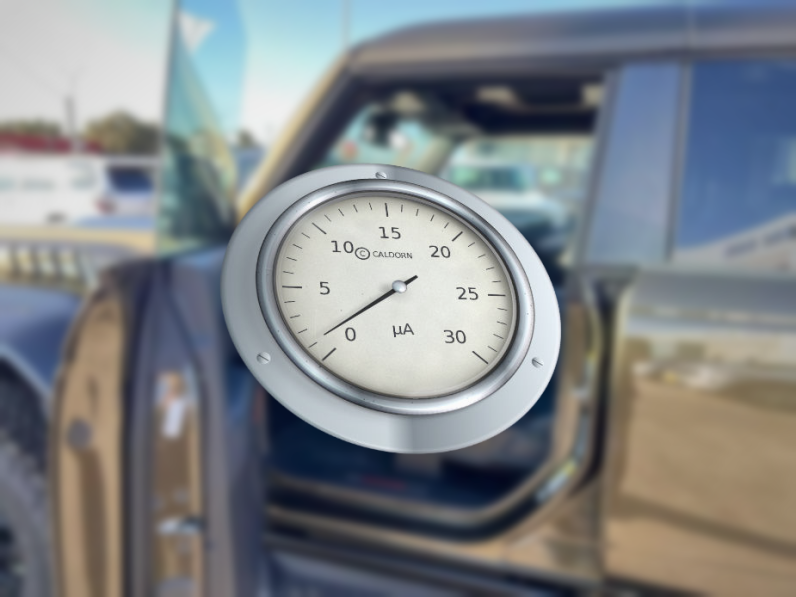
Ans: value=1 unit=µA
